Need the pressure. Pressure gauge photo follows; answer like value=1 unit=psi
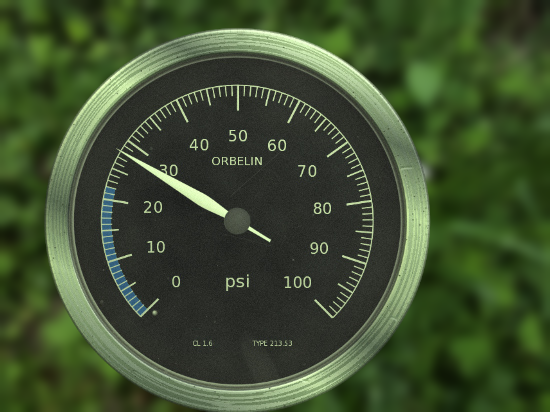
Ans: value=28 unit=psi
